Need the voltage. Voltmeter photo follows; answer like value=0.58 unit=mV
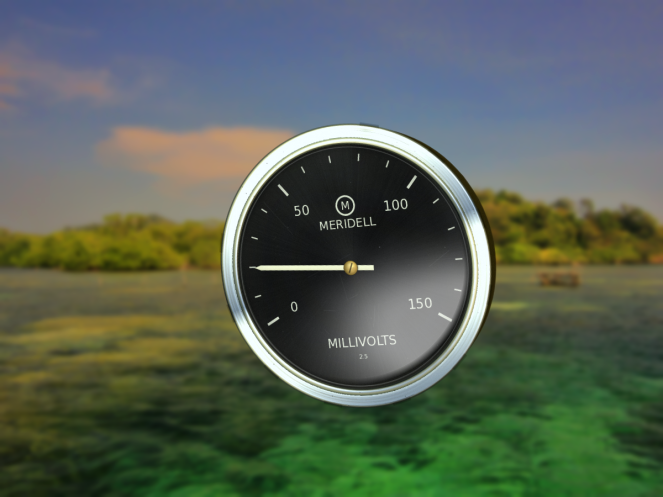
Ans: value=20 unit=mV
